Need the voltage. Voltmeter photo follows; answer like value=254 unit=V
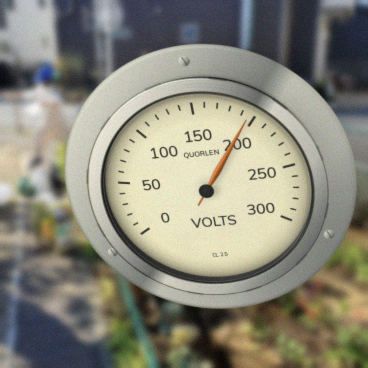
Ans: value=195 unit=V
